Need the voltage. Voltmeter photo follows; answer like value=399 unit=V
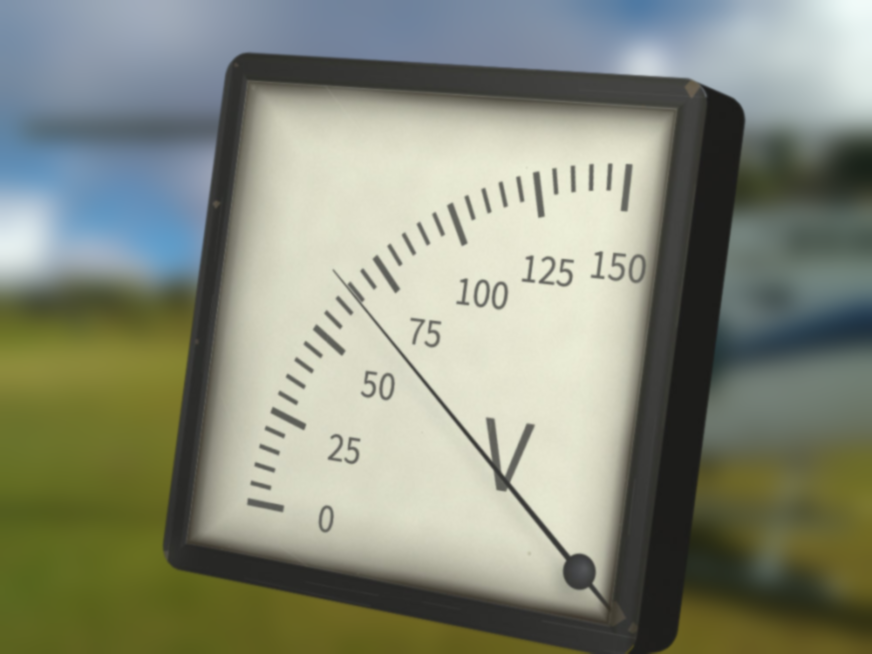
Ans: value=65 unit=V
